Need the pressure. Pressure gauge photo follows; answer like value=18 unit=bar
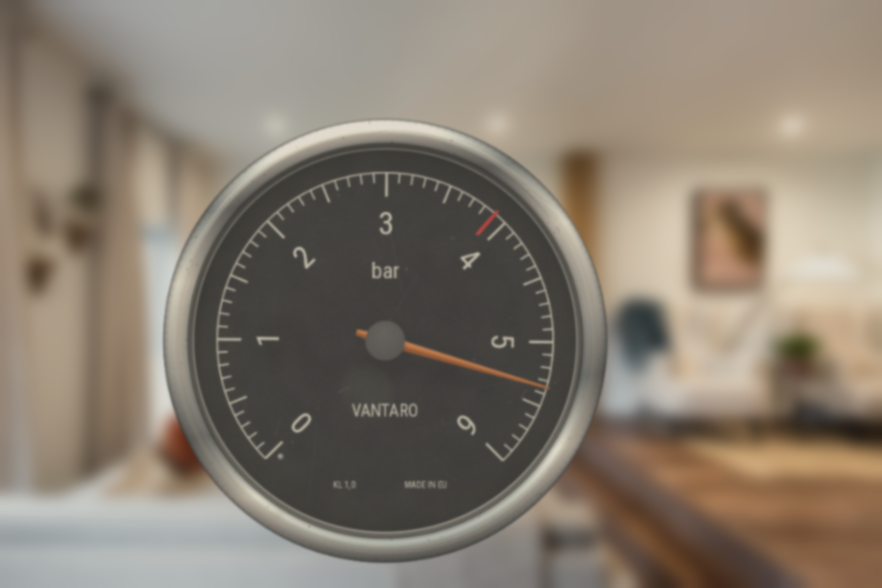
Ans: value=5.35 unit=bar
